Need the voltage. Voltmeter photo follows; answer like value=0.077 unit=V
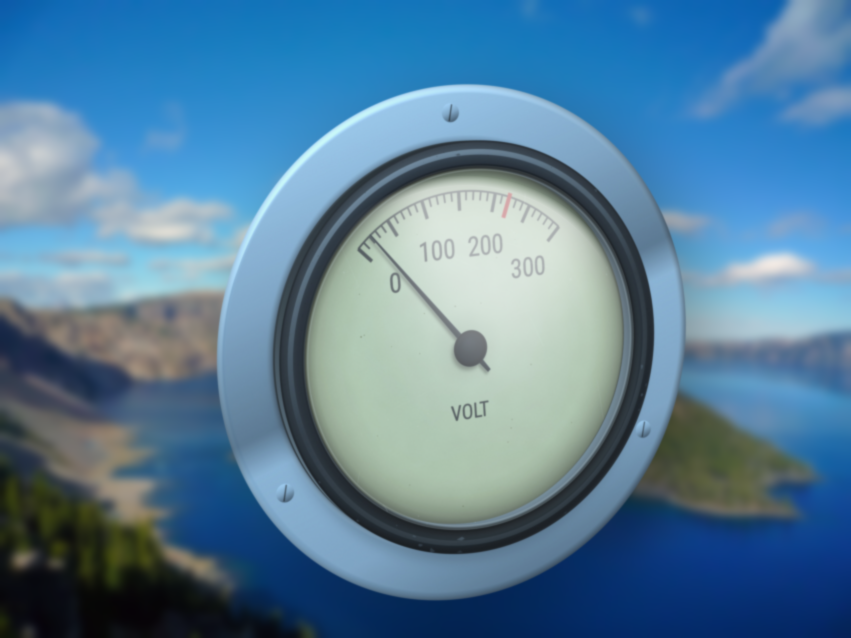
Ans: value=20 unit=V
